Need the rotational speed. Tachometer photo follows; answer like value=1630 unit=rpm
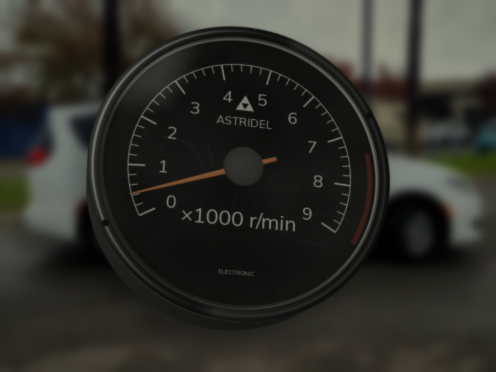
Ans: value=400 unit=rpm
